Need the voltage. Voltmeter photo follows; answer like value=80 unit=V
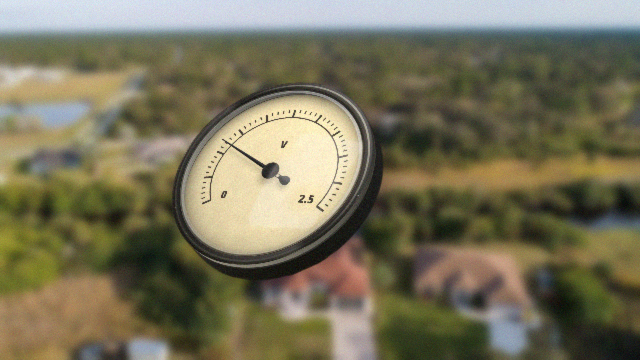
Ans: value=0.6 unit=V
